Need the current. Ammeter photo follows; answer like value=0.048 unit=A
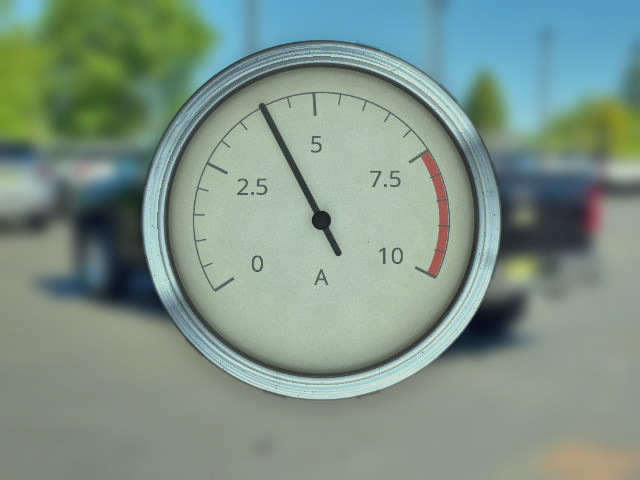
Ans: value=4 unit=A
